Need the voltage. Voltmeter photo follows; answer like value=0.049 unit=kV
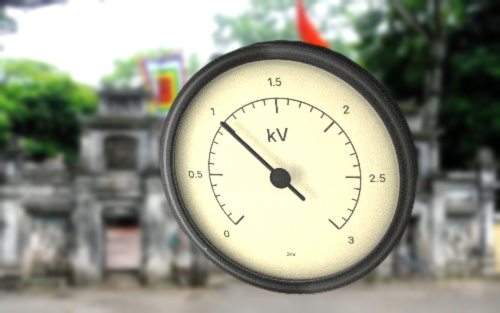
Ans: value=1 unit=kV
